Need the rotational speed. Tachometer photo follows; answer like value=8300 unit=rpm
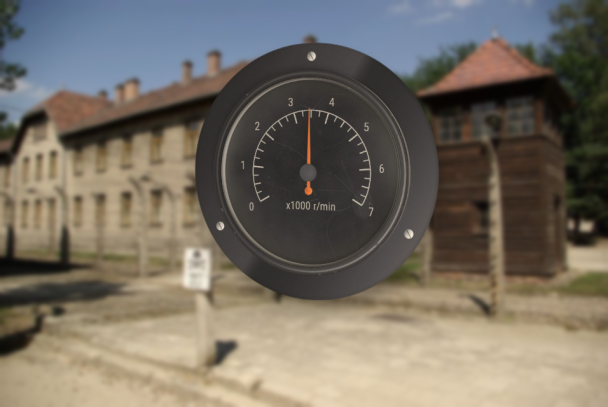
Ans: value=3500 unit=rpm
